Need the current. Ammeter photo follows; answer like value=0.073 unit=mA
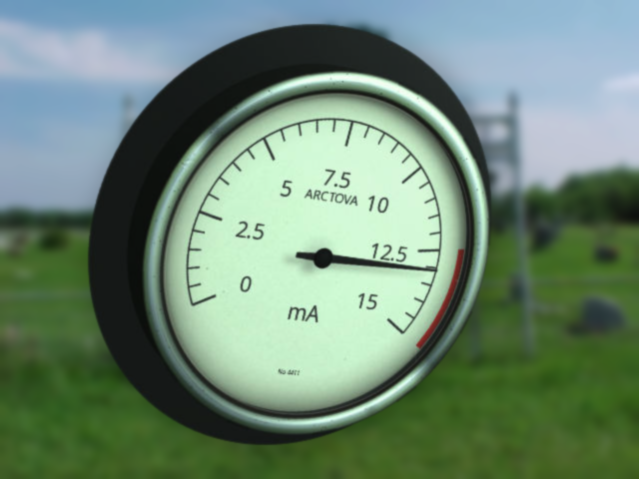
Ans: value=13 unit=mA
